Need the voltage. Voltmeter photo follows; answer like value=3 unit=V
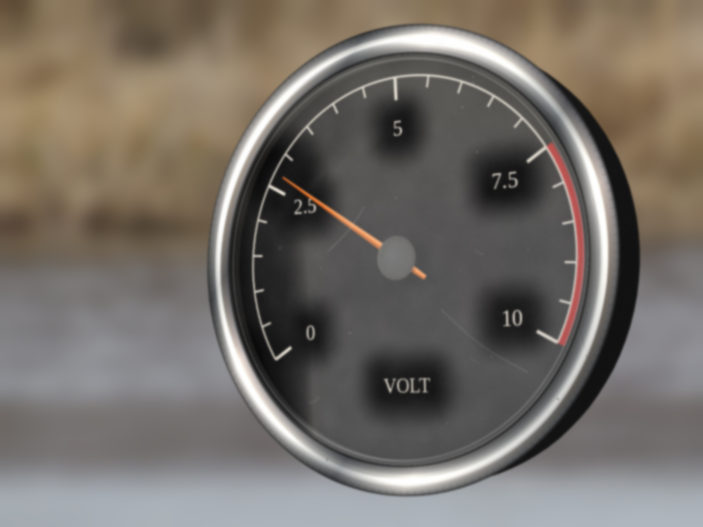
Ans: value=2.75 unit=V
